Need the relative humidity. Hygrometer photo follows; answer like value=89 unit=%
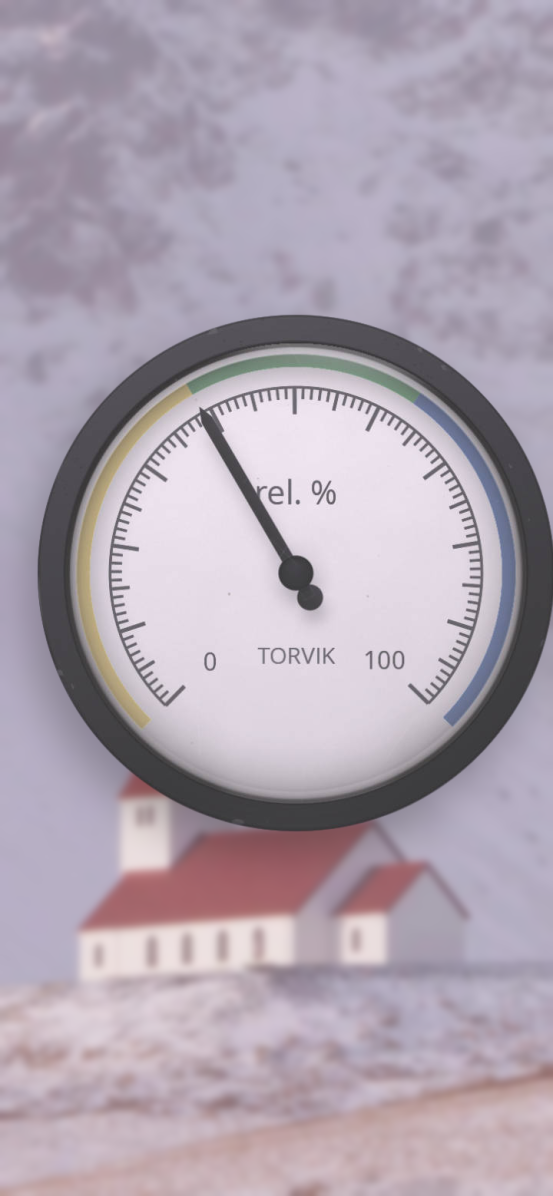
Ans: value=39 unit=%
